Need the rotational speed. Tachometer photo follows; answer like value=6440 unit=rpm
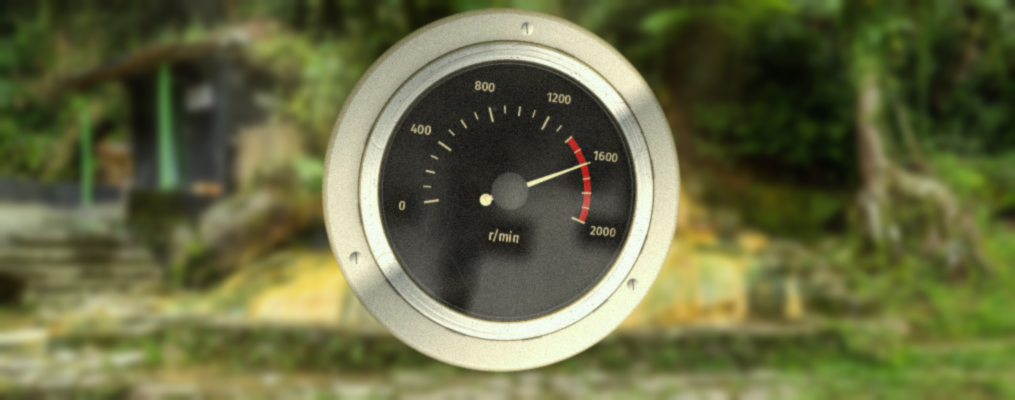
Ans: value=1600 unit=rpm
